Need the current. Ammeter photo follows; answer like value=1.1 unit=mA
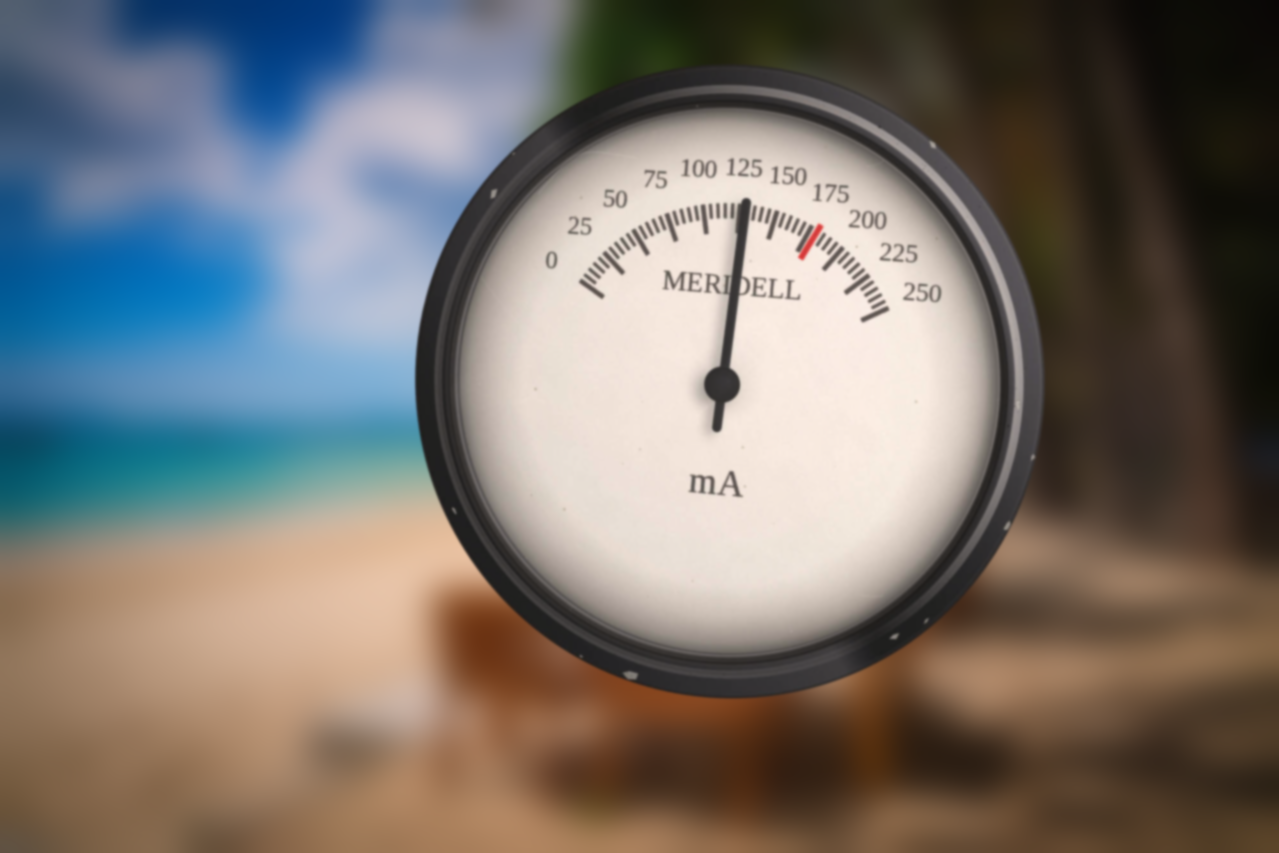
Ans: value=130 unit=mA
